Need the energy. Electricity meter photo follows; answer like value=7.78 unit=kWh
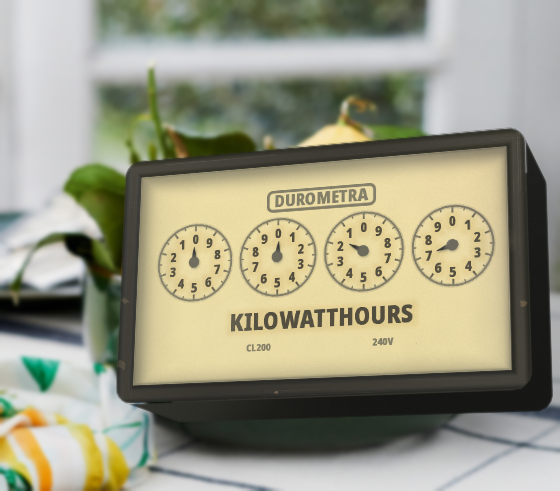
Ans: value=17 unit=kWh
